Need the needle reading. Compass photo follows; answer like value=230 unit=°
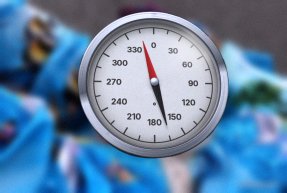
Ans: value=345 unit=°
